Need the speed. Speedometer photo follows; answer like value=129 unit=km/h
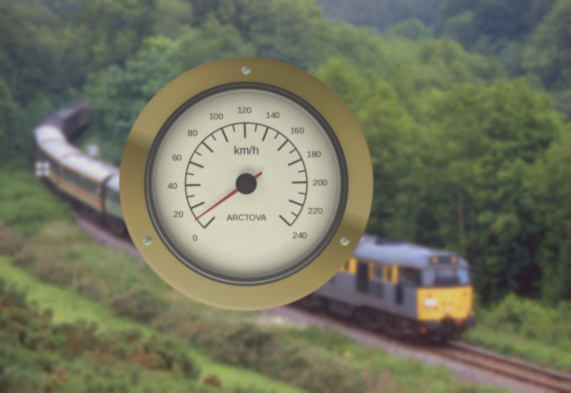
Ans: value=10 unit=km/h
